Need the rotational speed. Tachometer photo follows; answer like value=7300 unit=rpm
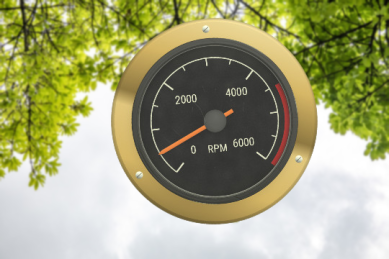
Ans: value=500 unit=rpm
